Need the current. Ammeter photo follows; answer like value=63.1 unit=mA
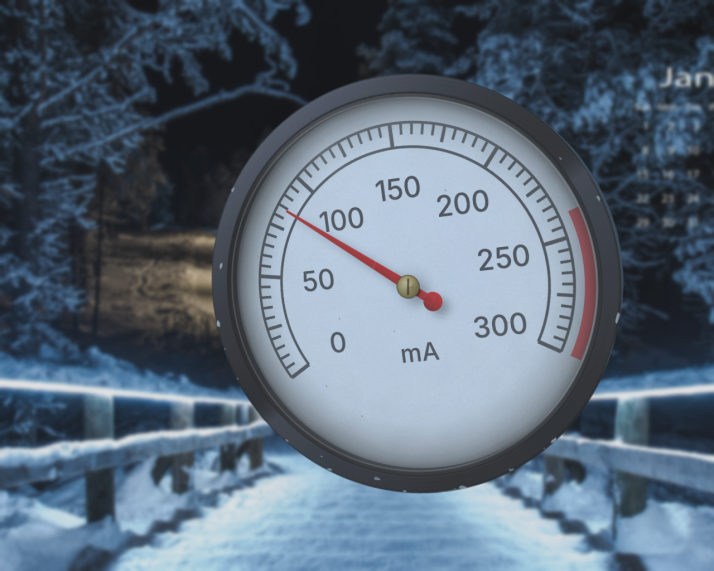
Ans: value=85 unit=mA
